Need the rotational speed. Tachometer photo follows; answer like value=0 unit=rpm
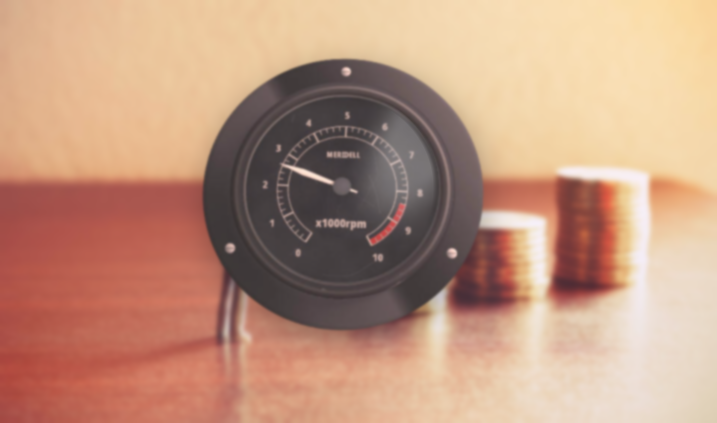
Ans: value=2600 unit=rpm
